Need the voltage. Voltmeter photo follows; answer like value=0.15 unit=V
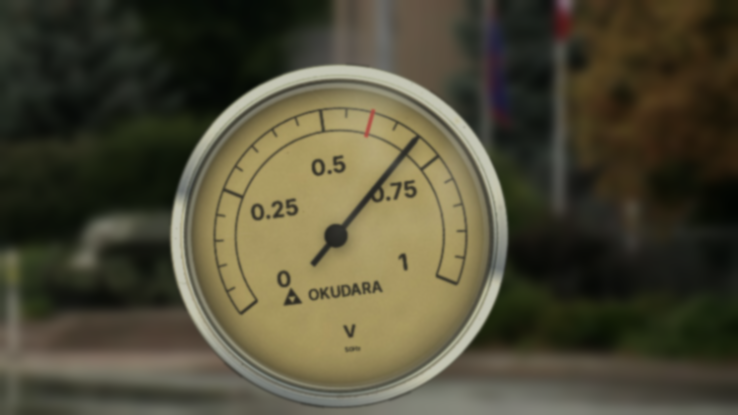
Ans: value=0.7 unit=V
